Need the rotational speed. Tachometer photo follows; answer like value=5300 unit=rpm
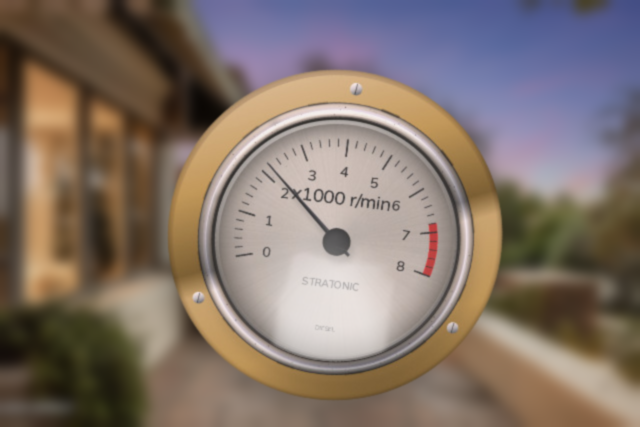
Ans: value=2200 unit=rpm
